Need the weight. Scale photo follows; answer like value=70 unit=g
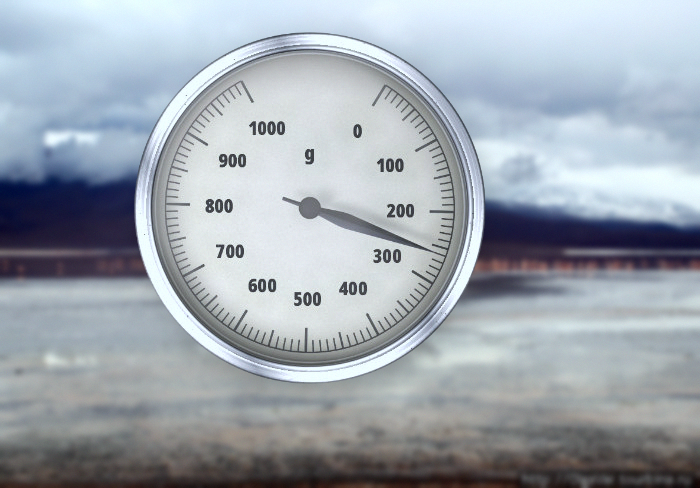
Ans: value=260 unit=g
